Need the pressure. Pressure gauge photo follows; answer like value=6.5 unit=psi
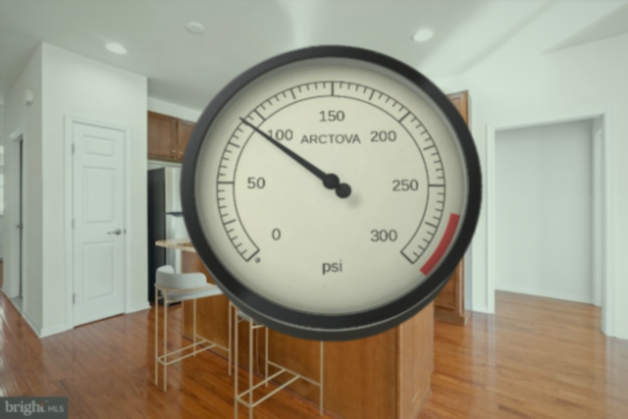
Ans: value=90 unit=psi
